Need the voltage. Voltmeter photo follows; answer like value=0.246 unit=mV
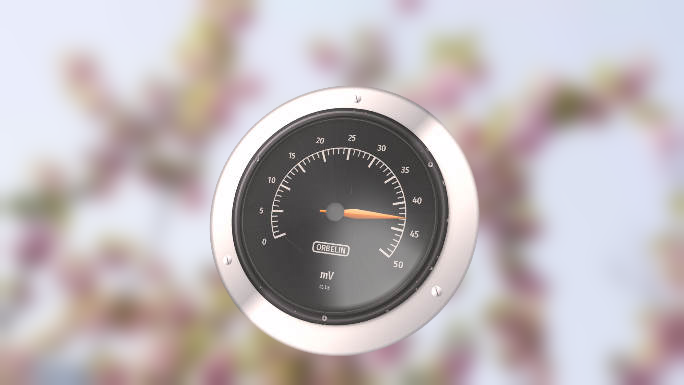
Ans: value=43 unit=mV
